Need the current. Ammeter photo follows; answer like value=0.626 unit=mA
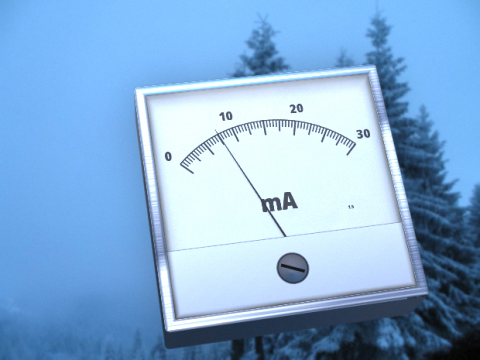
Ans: value=7.5 unit=mA
